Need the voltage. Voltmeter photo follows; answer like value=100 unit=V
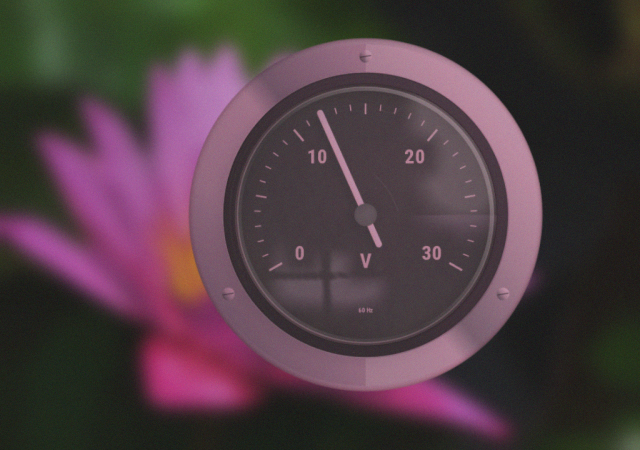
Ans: value=12 unit=V
